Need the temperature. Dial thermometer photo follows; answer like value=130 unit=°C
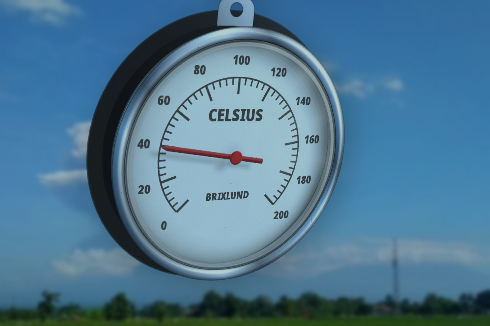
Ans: value=40 unit=°C
